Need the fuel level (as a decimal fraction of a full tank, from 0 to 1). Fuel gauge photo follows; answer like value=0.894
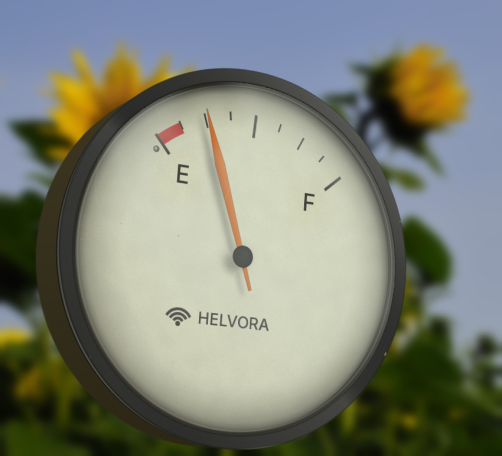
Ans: value=0.25
